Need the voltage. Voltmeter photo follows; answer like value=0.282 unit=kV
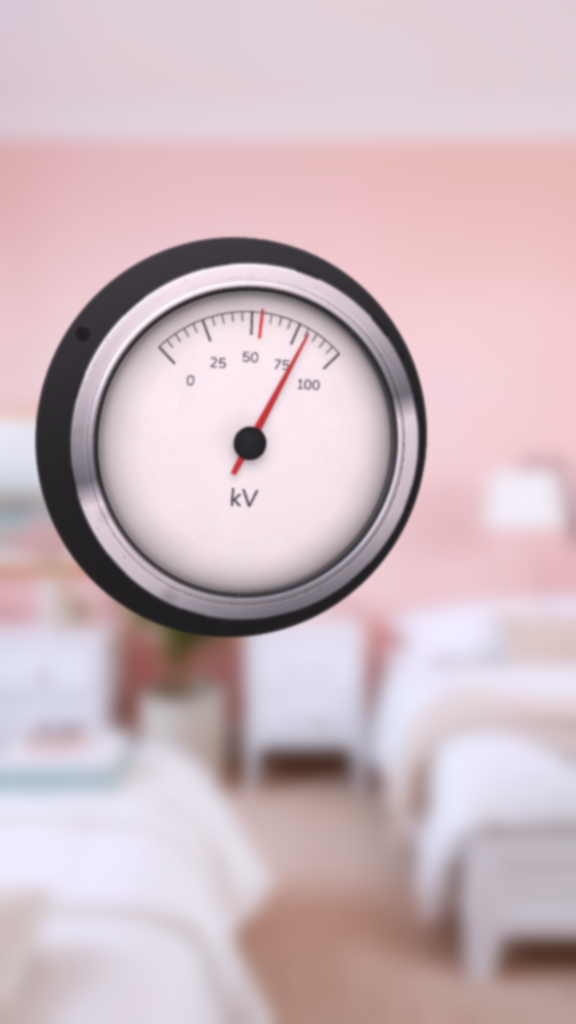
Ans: value=80 unit=kV
